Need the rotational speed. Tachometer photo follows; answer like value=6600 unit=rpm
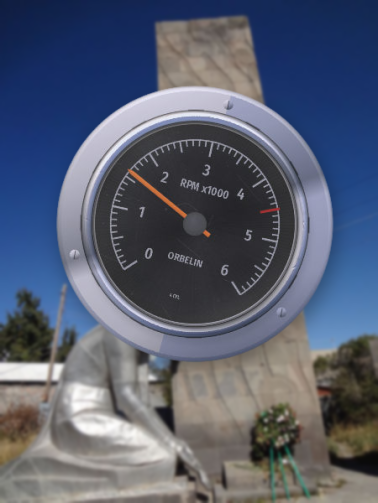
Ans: value=1600 unit=rpm
